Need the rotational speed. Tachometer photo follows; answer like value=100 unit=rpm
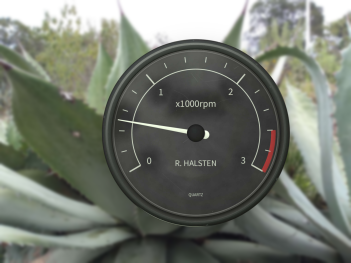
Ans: value=500 unit=rpm
